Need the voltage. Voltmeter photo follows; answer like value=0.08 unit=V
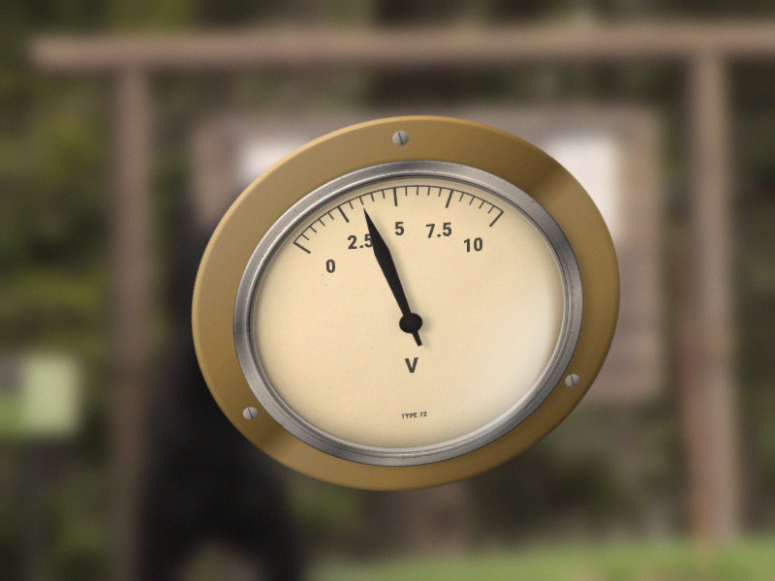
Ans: value=3.5 unit=V
